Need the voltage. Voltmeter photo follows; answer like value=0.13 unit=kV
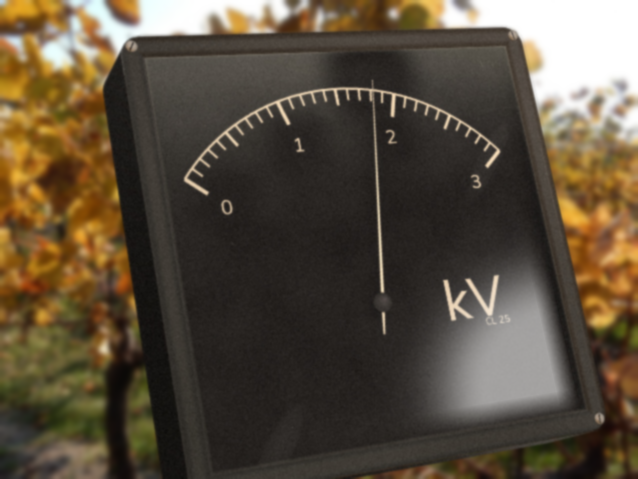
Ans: value=1.8 unit=kV
